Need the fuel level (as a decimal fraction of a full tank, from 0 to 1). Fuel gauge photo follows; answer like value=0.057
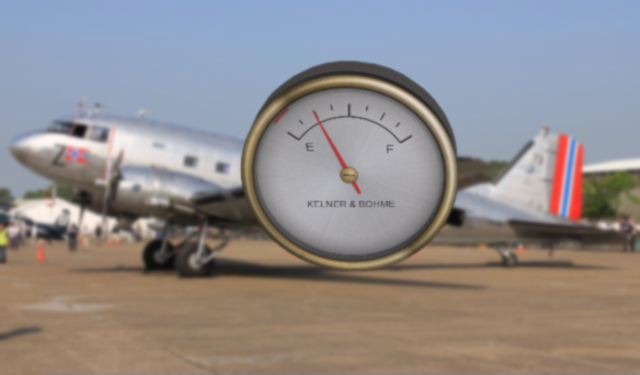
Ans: value=0.25
